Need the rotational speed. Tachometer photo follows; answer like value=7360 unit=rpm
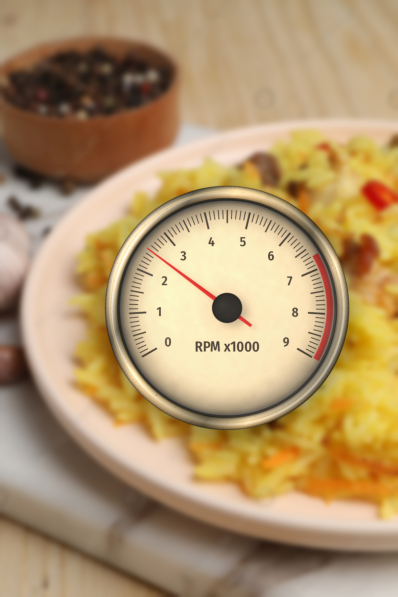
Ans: value=2500 unit=rpm
